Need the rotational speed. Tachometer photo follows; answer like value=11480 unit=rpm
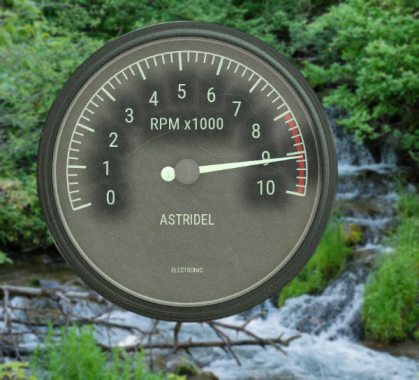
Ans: value=9100 unit=rpm
